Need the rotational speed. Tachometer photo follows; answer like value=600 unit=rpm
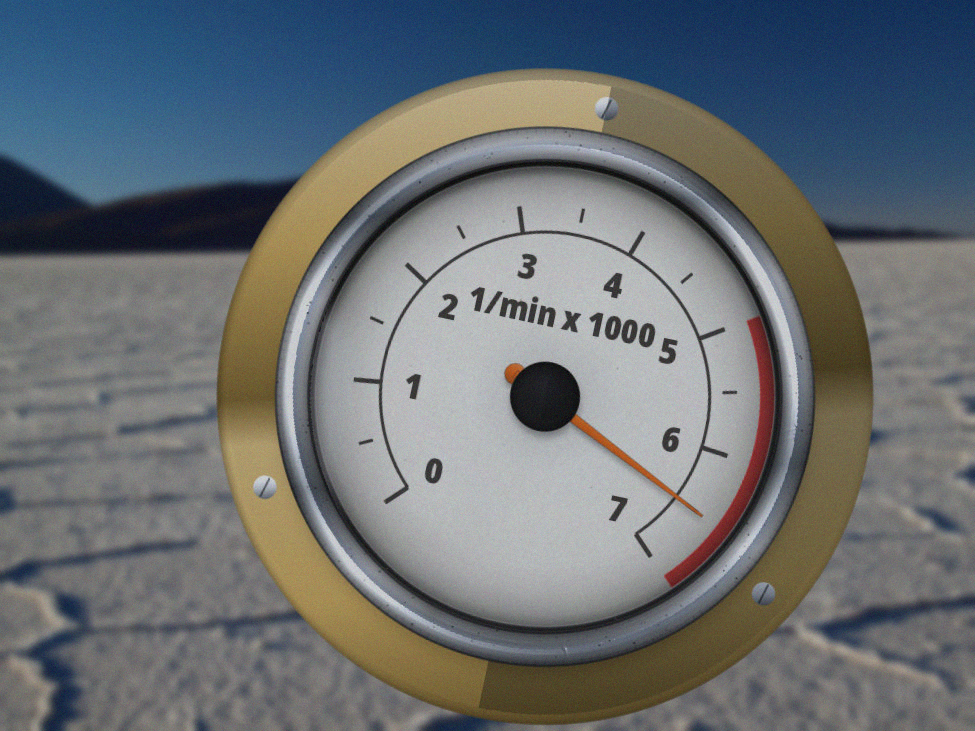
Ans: value=6500 unit=rpm
